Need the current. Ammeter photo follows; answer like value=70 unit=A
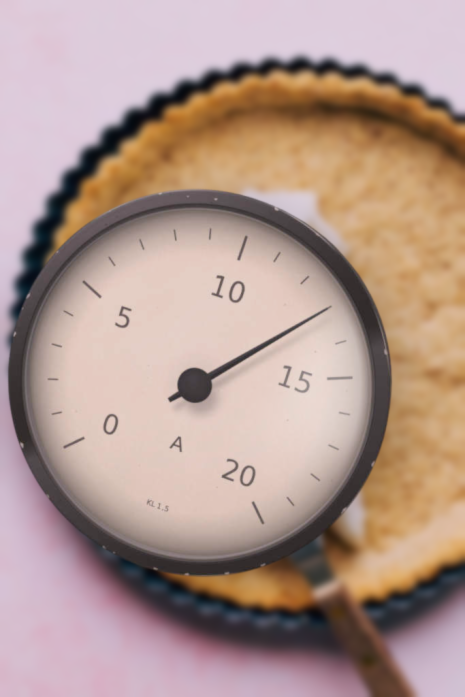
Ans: value=13 unit=A
